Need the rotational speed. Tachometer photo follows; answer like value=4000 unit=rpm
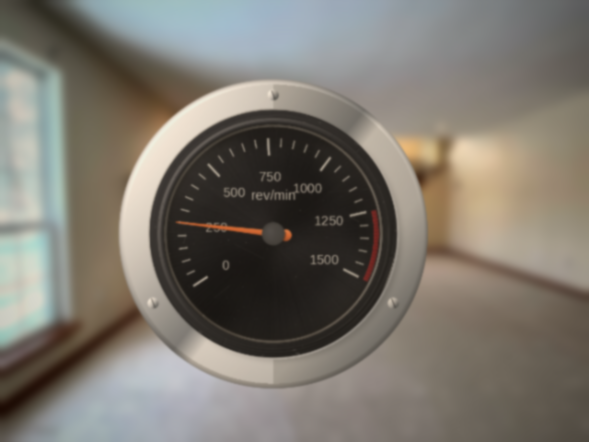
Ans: value=250 unit=rpm
